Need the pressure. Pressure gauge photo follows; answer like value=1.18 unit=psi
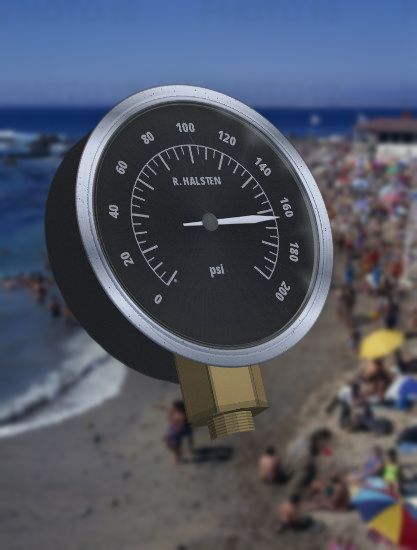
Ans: value=165 unit=psi
